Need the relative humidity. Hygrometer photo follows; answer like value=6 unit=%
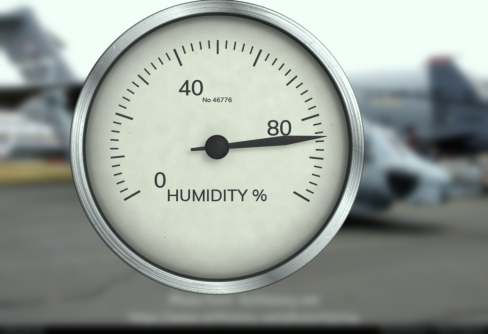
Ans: value=85 unit=%
